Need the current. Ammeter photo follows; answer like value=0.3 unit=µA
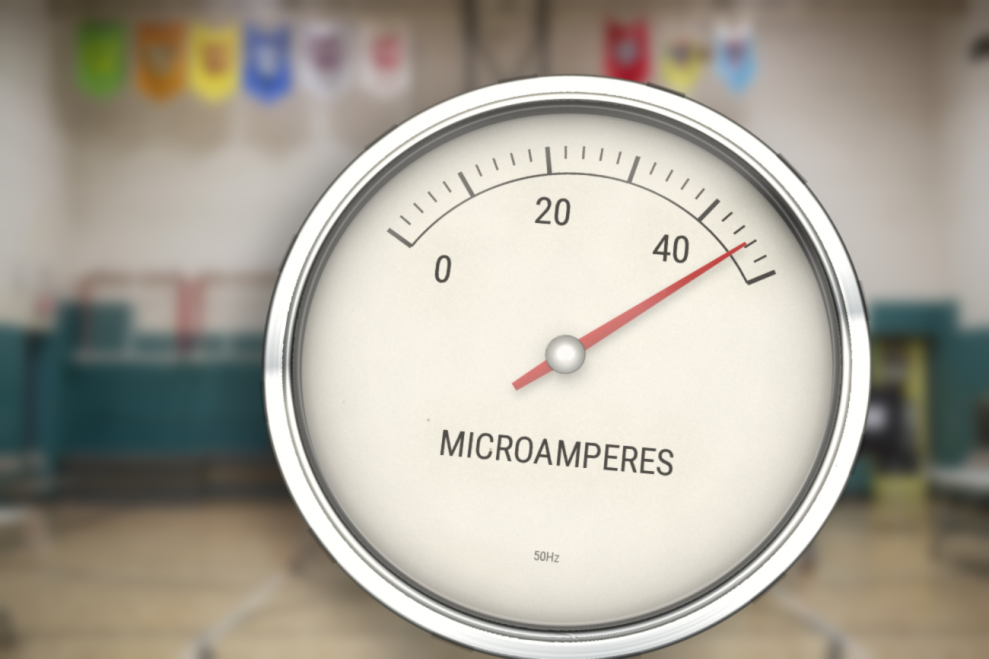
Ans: value=46 unit=µA
